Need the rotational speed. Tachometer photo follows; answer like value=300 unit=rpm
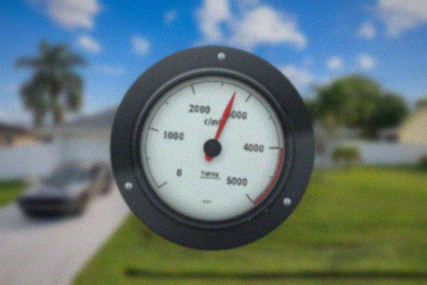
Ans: value=2750 unit=rpm
